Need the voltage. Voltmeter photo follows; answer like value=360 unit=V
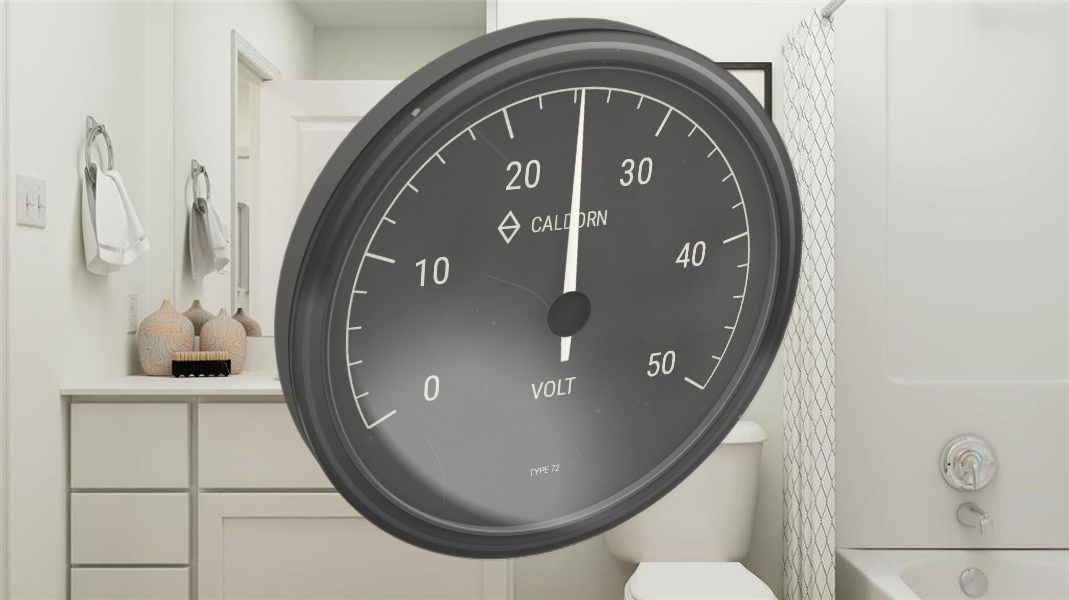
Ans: value=24 unit=V
